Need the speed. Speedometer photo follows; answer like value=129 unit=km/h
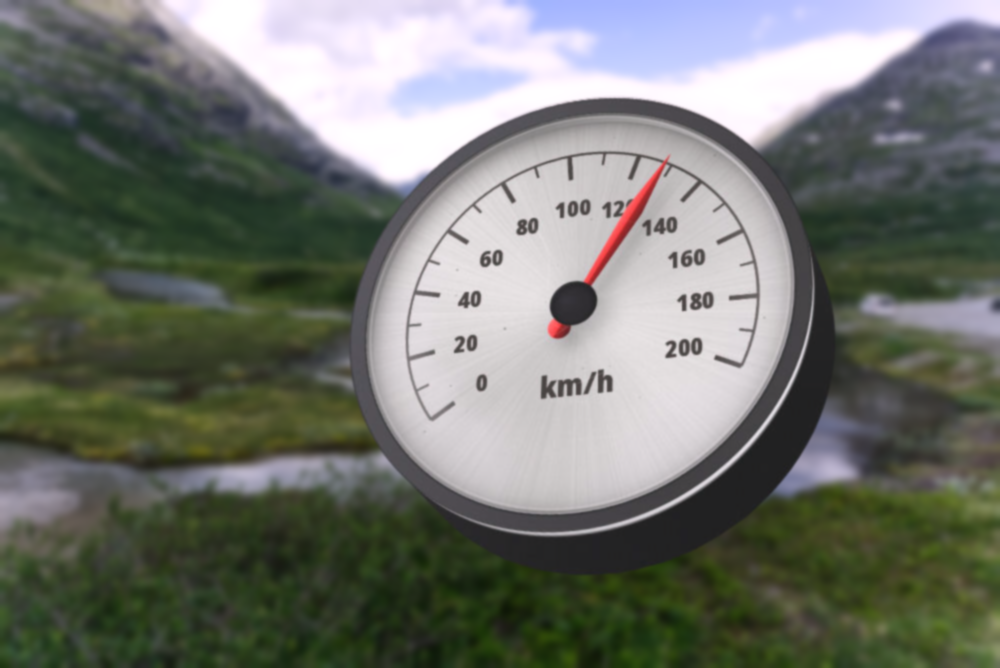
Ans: value=130 unit=km/h
